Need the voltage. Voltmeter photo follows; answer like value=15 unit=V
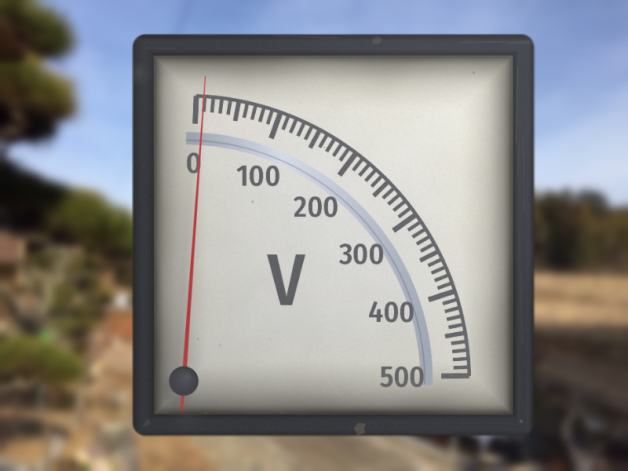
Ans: value=10 unit=V
